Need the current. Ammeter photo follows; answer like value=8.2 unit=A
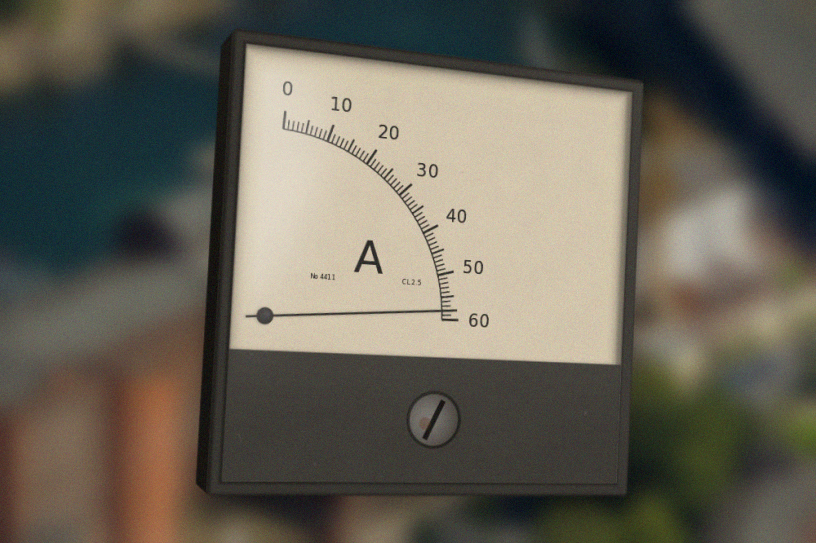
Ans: value=58 unit=A
